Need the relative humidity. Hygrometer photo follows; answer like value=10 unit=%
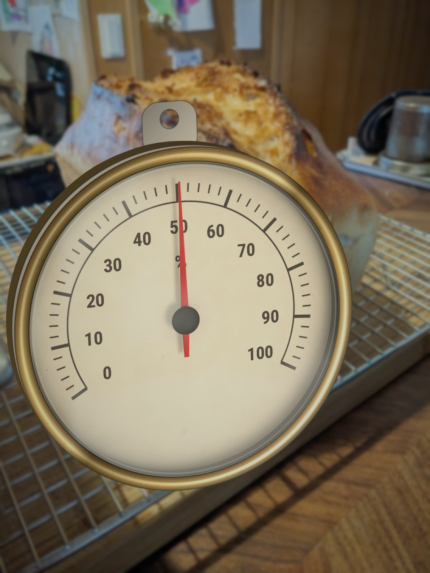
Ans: value=50 unit=%
